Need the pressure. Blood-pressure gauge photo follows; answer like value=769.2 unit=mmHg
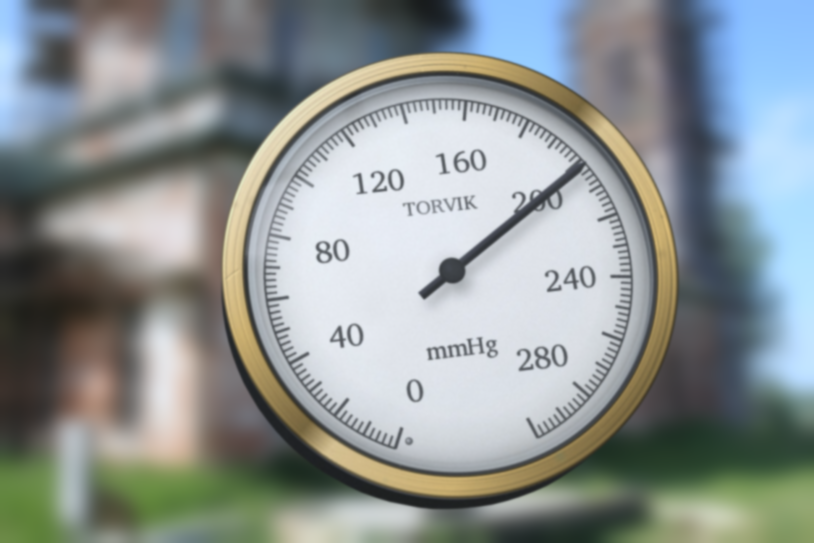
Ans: value=202 unit=mmHg
